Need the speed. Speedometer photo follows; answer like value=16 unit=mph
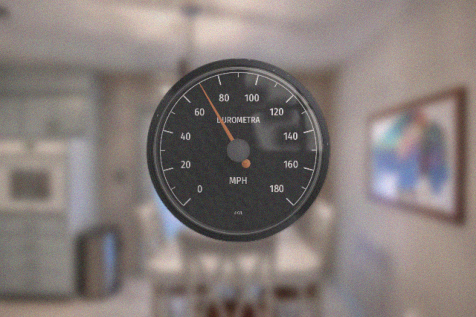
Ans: value=70 unit=mph
